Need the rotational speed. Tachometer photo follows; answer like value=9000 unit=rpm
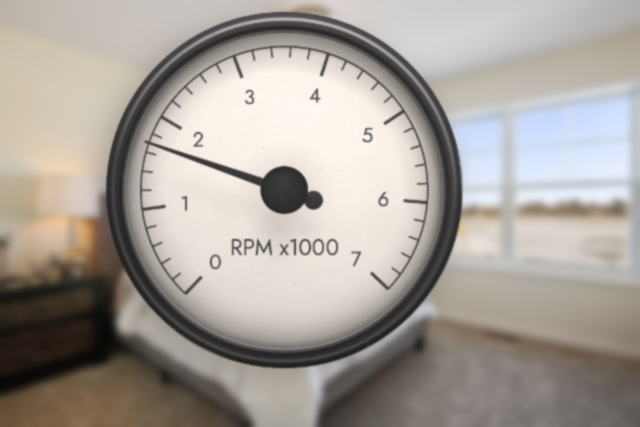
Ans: value=1700 unit=rpm
